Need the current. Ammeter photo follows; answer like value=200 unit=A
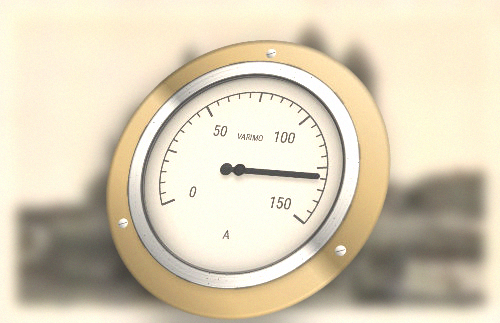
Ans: value=130 unit=A
